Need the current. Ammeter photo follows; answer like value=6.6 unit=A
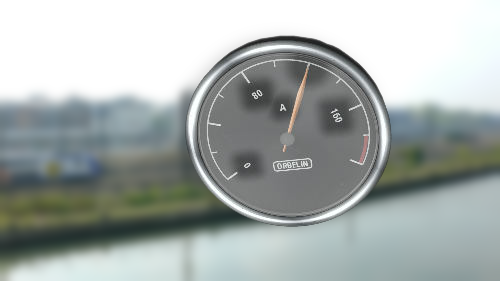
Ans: value=120 unit=A
